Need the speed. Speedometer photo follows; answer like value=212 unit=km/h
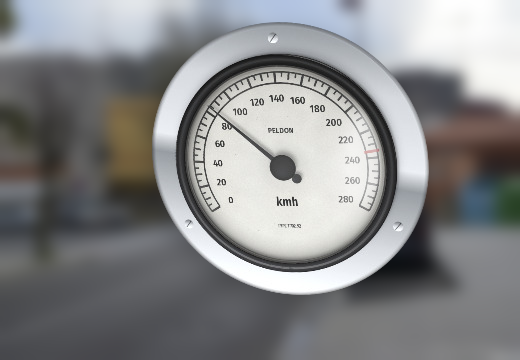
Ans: value=85 unit=km/h
